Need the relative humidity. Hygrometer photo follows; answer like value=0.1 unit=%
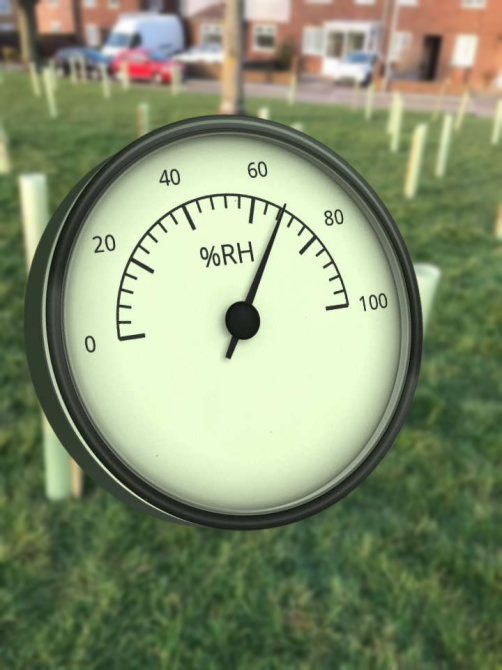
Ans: value=68 unit=%
